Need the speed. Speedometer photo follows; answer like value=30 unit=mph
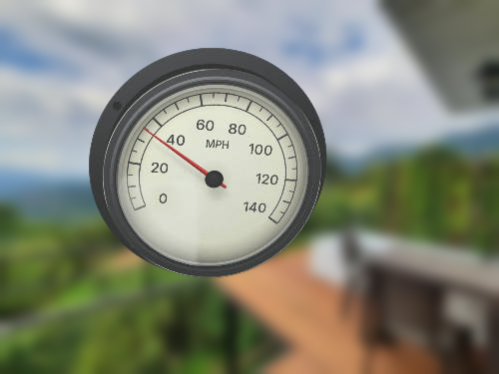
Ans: value=35 unit=mph
